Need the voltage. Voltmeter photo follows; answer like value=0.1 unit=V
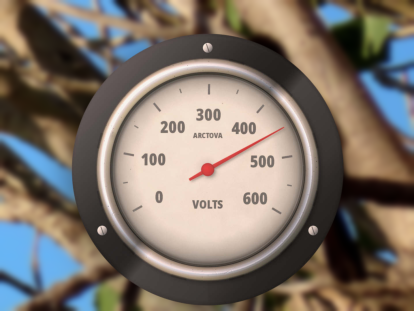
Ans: value=450 unit=V
